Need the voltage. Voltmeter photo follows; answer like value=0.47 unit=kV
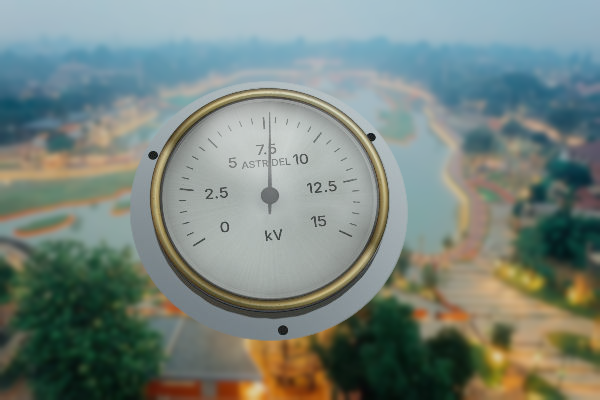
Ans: value=7.75 unit=kV
